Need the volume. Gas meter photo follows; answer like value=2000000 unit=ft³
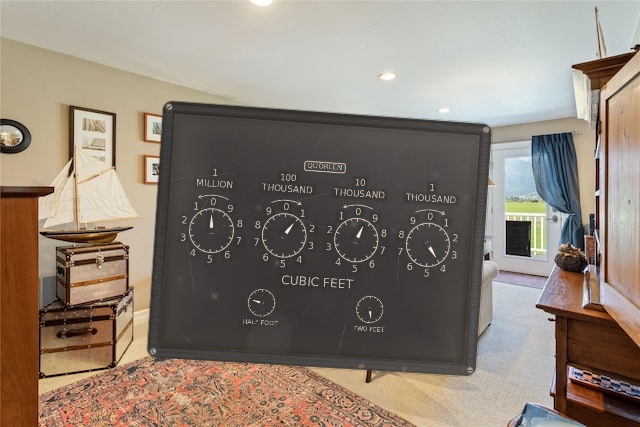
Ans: value=9400 unit=ft³
